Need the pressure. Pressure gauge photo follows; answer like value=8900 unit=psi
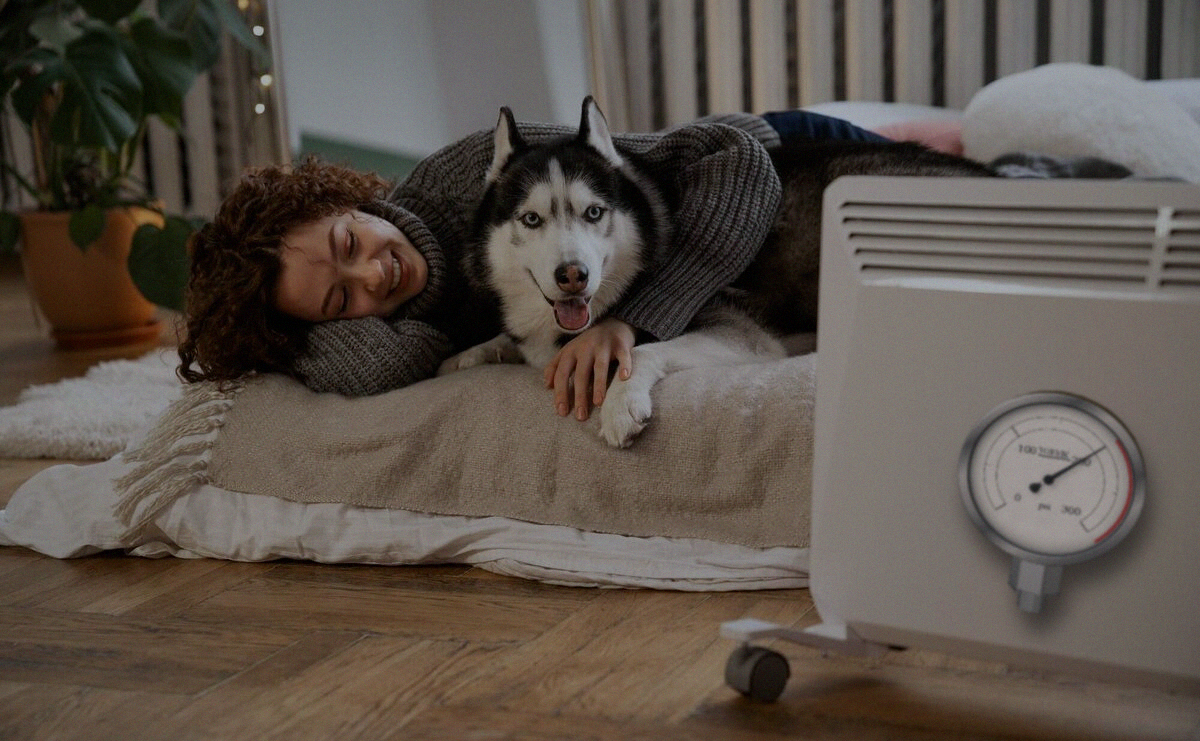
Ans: value=200 unit=psi
